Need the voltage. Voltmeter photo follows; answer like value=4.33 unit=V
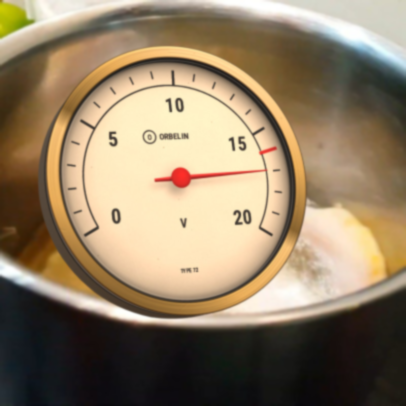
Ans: value=17 unit=V
